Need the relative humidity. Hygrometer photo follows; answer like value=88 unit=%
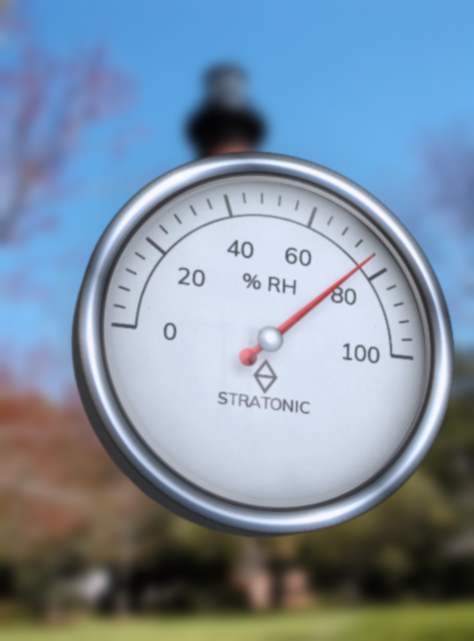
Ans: value=76 unit=%
